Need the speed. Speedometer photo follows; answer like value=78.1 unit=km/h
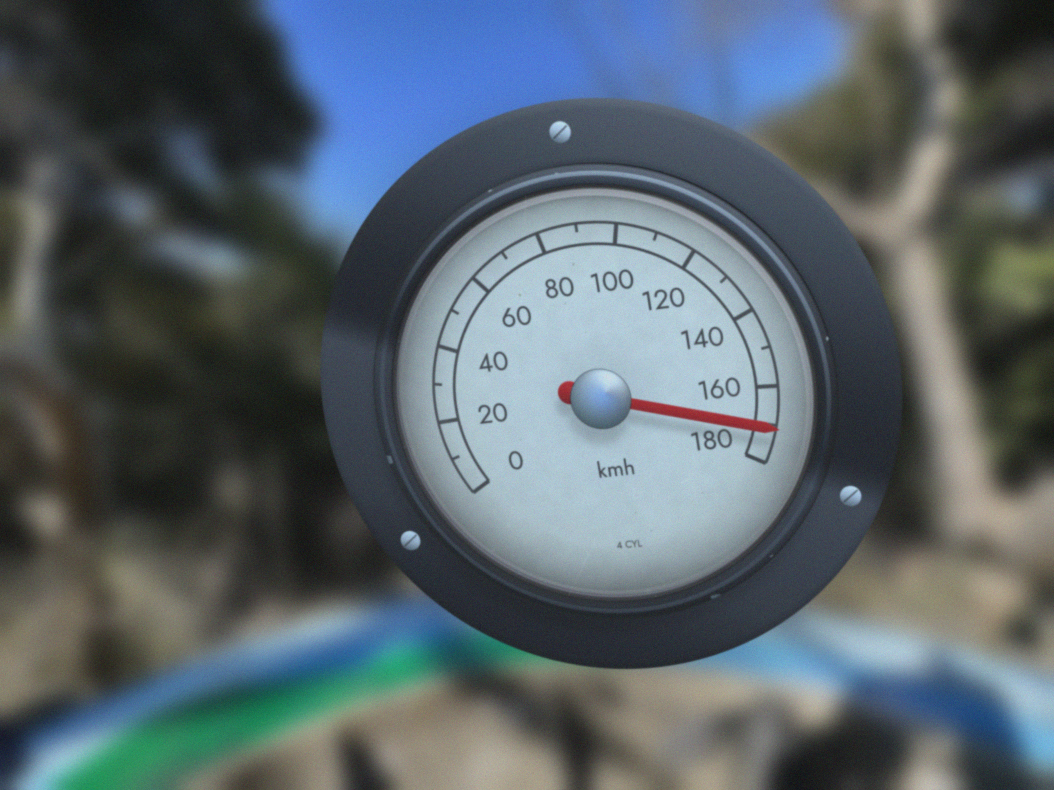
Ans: value=170 unit=km/h
